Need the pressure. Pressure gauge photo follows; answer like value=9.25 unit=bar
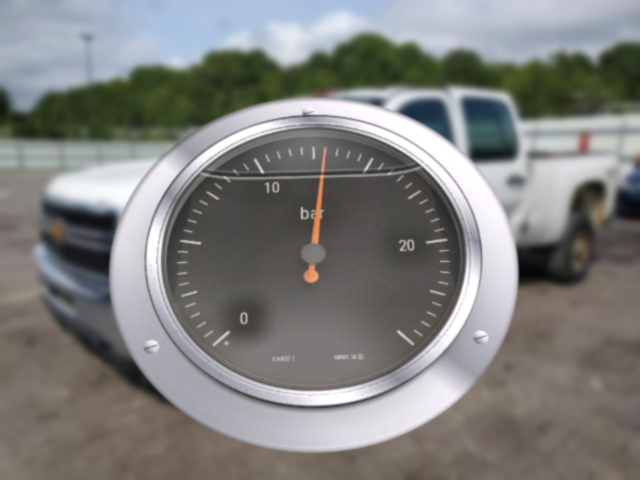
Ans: value=13 unit=bar
